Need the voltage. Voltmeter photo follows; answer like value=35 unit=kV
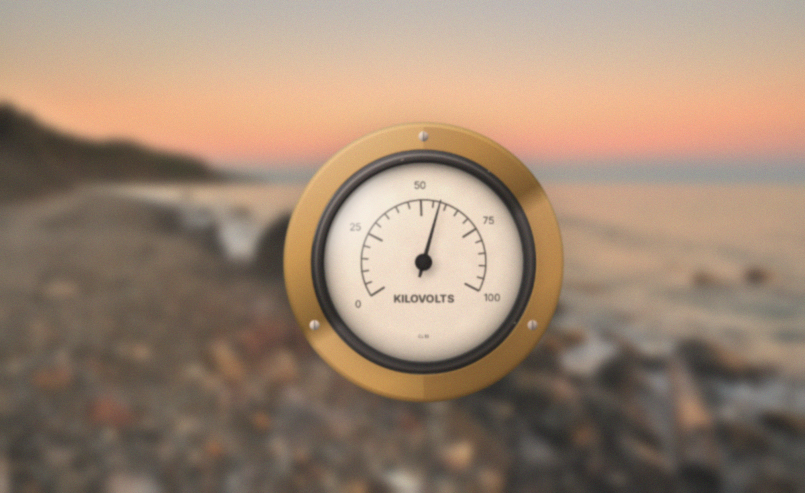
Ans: value=57.5 unit=kV
